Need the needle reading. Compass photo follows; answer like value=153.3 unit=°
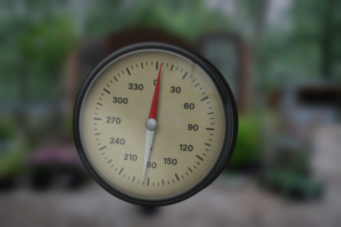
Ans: value=5 unit=°
